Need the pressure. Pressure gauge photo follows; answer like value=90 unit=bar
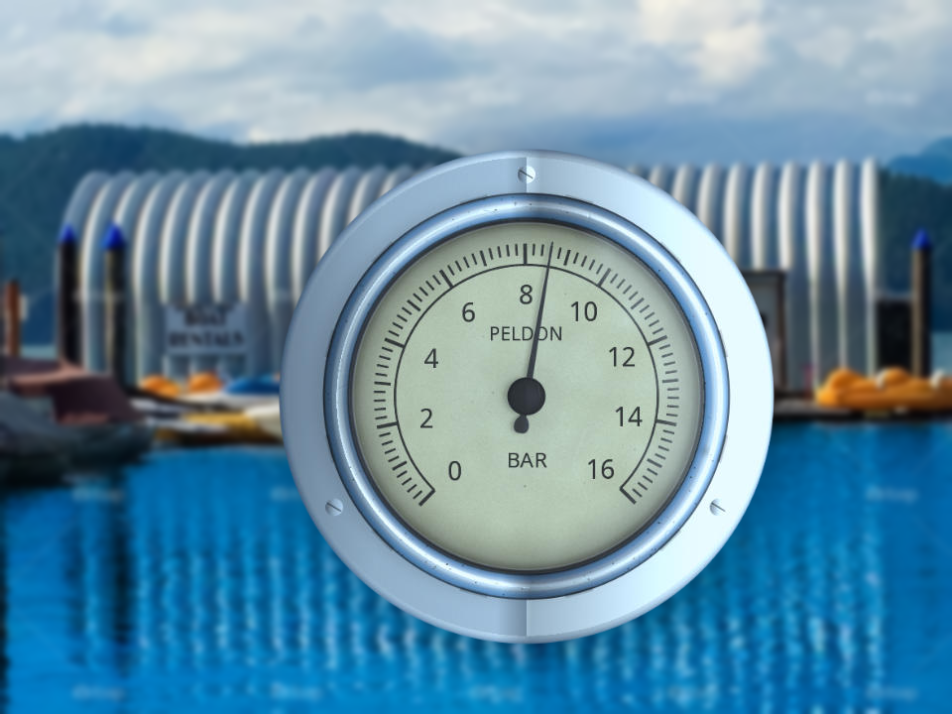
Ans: value=8.6 unit=bar
